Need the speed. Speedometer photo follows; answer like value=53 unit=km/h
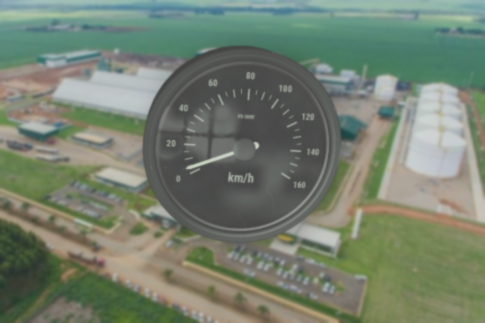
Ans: value=5 unit=km/h
